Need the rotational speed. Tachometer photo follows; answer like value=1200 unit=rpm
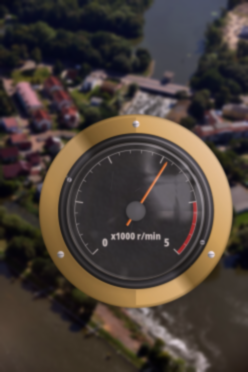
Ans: value=3100 unit=rpm
